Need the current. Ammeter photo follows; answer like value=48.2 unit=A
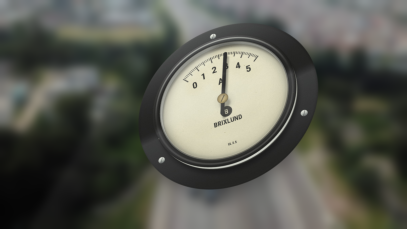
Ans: value=3 unit=A
